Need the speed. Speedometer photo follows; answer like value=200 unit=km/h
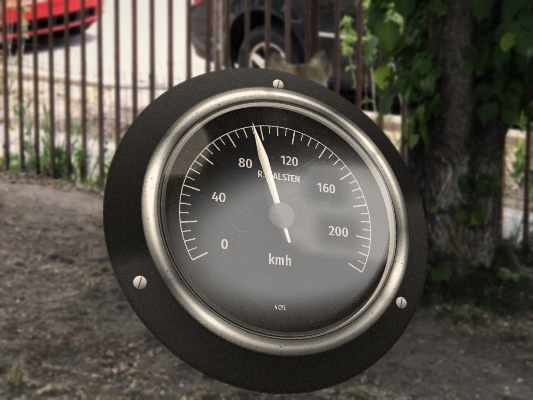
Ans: value=95 unit=km/h
